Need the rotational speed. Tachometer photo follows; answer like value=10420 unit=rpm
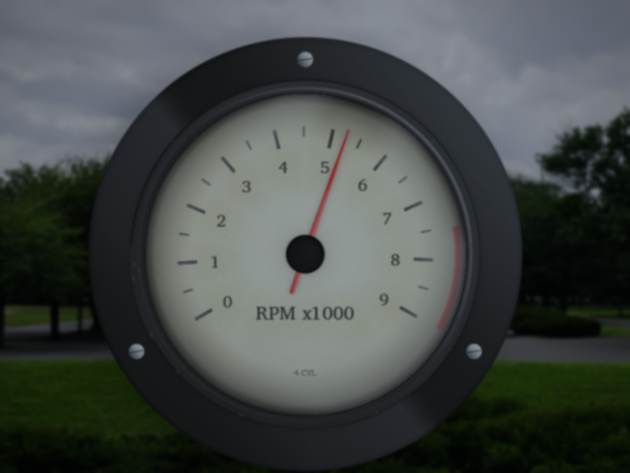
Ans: value=5250 unit=rpm
